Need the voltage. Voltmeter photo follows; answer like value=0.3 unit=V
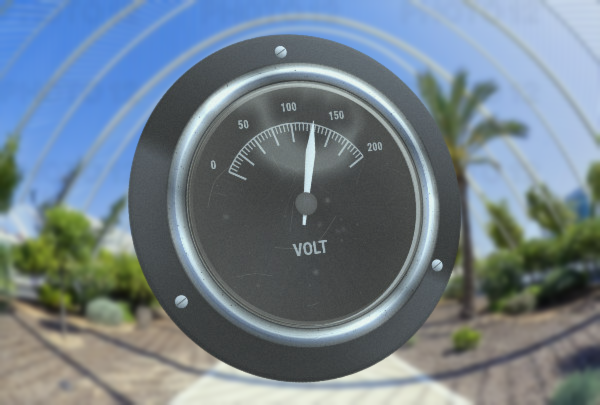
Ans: value=125 unit=V
